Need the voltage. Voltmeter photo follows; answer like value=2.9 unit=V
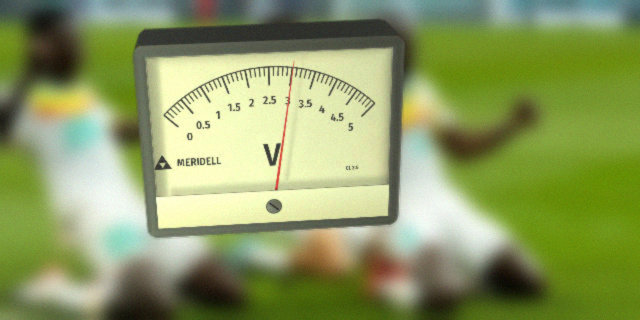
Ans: value=3 unit=V
